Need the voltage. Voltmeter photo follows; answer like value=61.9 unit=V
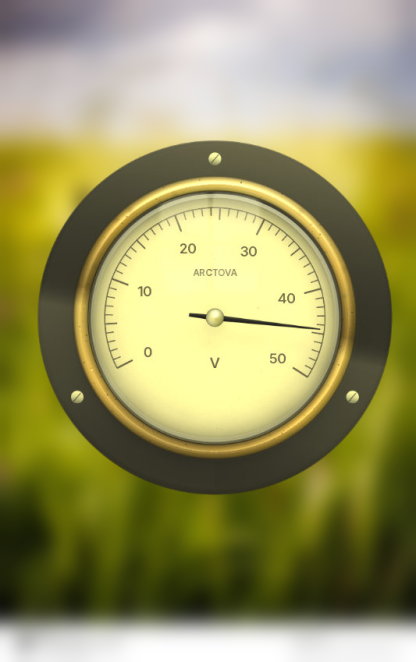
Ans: value=44.5 unit=V
